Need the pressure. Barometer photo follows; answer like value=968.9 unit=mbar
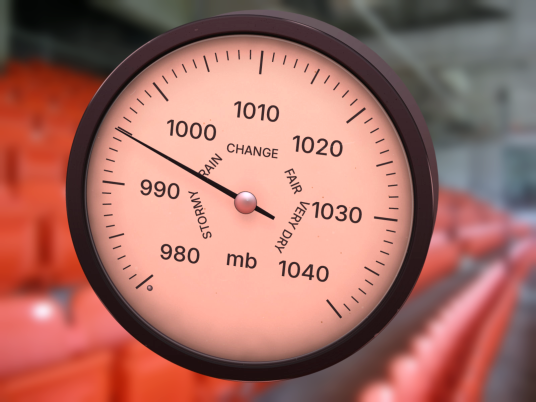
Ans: value=995 unit=mbar
